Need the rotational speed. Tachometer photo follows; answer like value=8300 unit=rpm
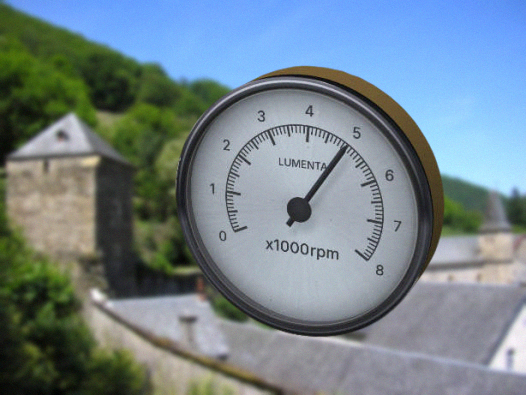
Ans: value=5000 unit=rpm
